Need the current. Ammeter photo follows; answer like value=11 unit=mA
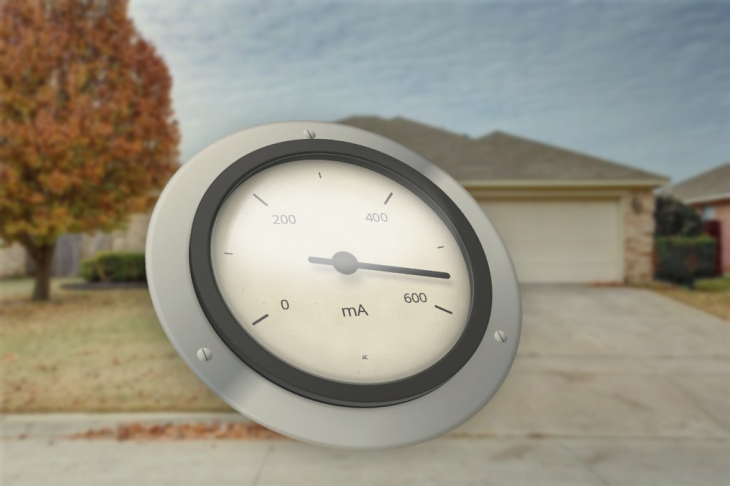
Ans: value=550 unit=mA
